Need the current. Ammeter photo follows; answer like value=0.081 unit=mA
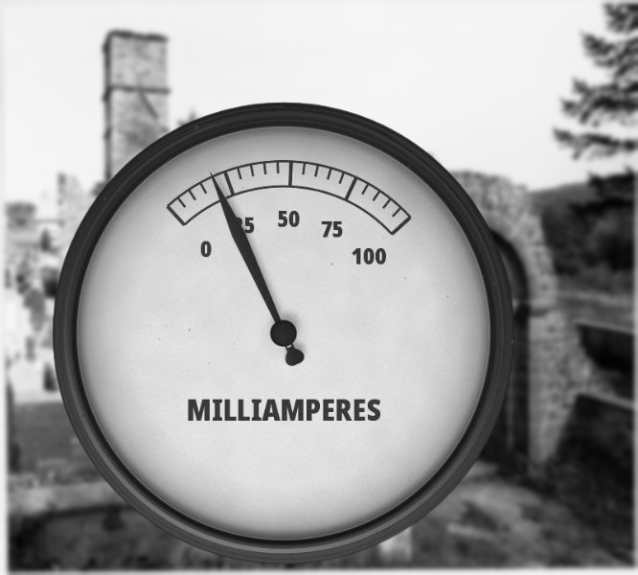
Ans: value=20 unit=mA
